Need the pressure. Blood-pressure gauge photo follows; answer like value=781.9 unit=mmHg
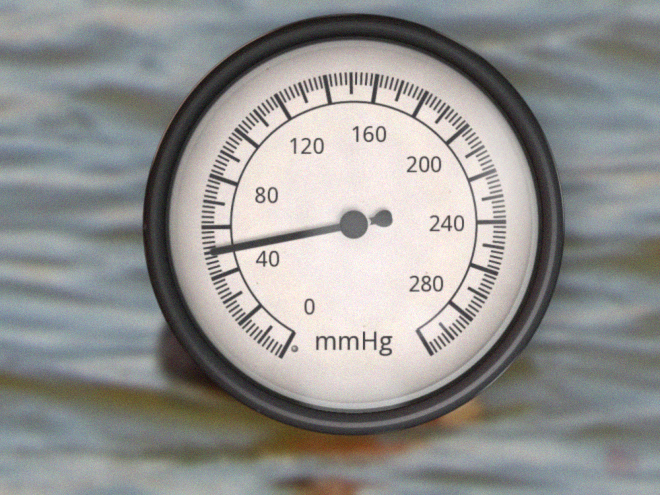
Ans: value=50 unit=mmHg
